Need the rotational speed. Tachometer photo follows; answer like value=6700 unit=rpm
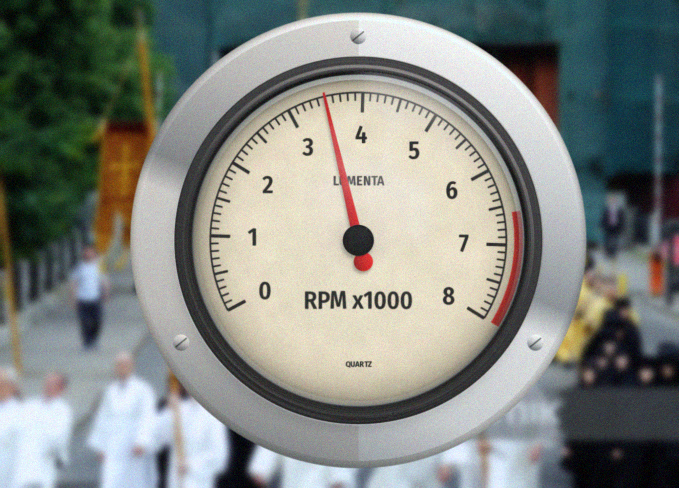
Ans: value=3500 unit=rpm
